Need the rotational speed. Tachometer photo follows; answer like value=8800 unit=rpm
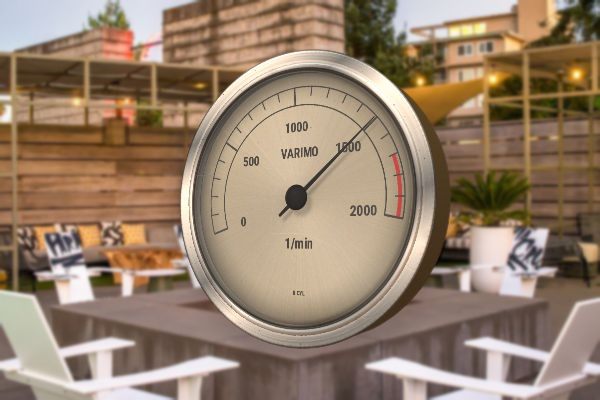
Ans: value=1500 unit=rpm
